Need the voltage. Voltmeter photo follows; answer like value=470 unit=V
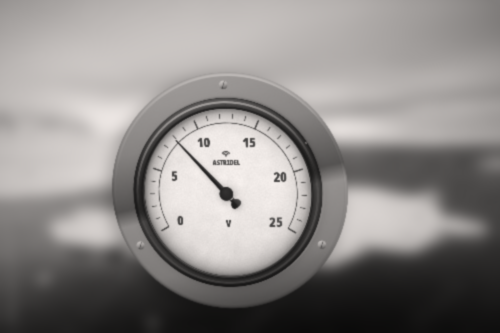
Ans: value=8 unit=V
